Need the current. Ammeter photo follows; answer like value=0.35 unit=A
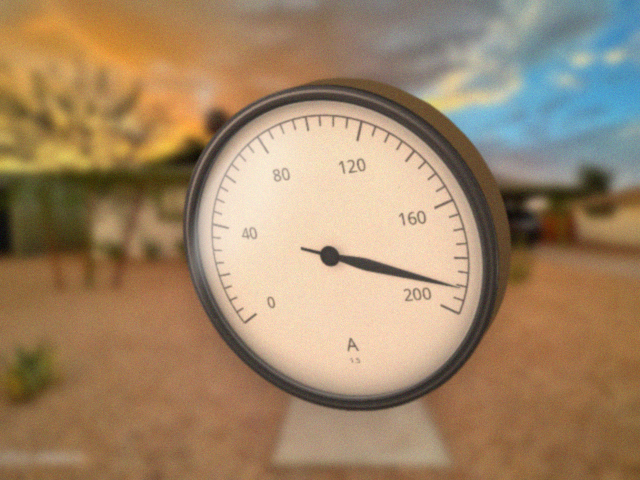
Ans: value=190 unit=A
